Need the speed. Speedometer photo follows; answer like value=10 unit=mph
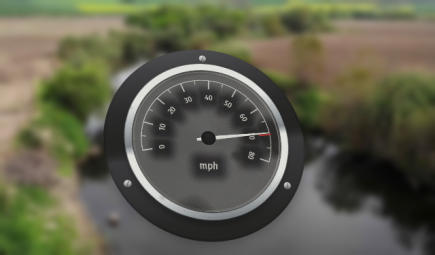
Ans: value=70 unit=mph
